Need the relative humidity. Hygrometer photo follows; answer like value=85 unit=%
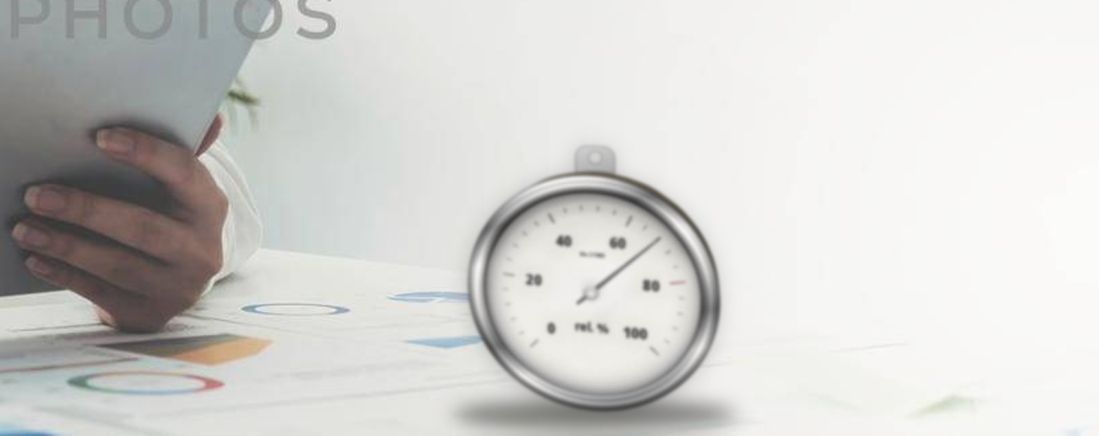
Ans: value=68 unit=%
